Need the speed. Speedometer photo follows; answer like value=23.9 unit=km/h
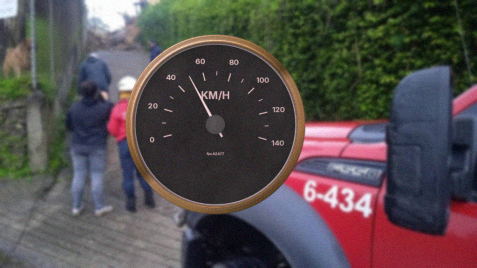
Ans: value=50 unit=km/h
